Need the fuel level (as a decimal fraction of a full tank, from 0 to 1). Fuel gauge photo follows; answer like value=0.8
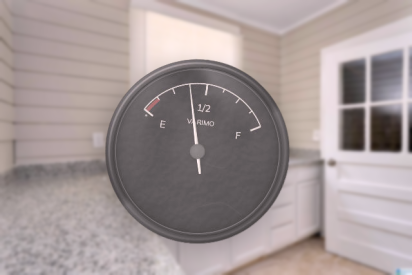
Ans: value=0.375
